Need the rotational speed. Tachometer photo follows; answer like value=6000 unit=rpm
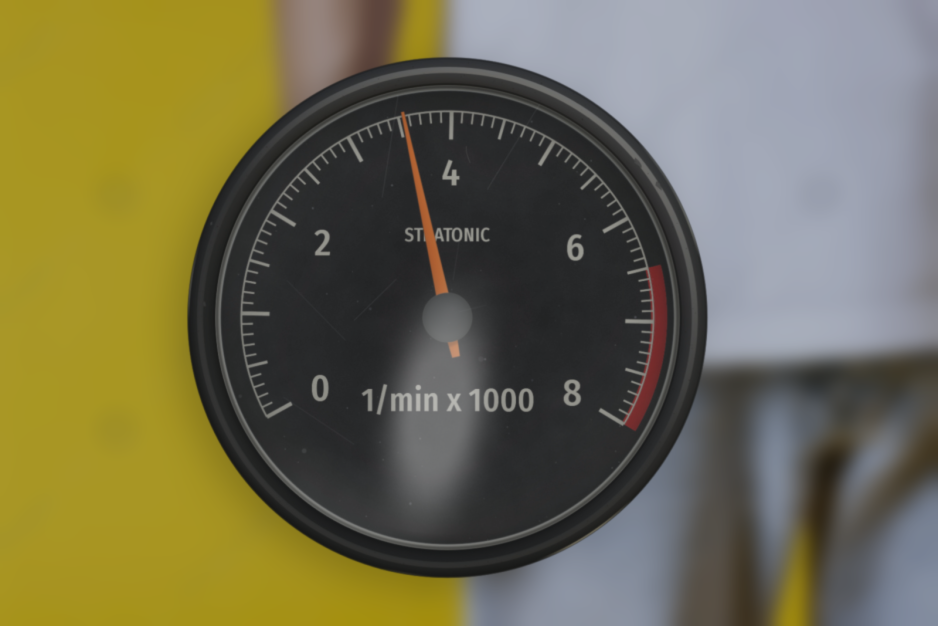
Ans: value=3550 unit=rpm
